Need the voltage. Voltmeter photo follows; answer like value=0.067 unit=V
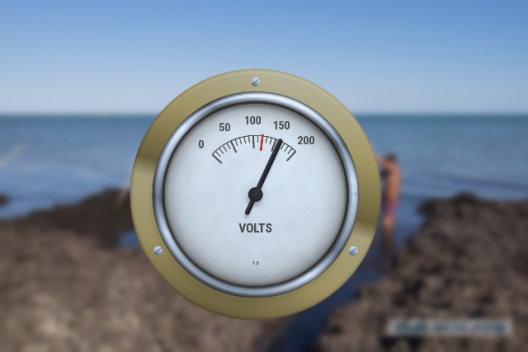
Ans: value=160 unit=V
